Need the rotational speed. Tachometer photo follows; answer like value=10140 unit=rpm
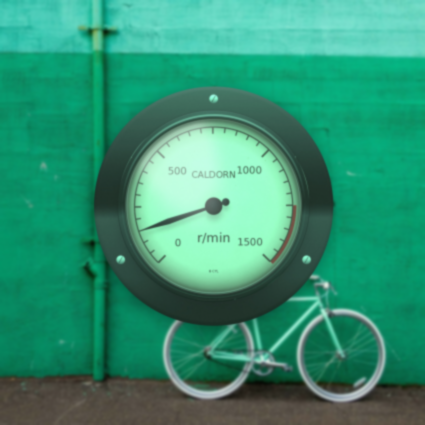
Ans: value=150 unit=rpm
